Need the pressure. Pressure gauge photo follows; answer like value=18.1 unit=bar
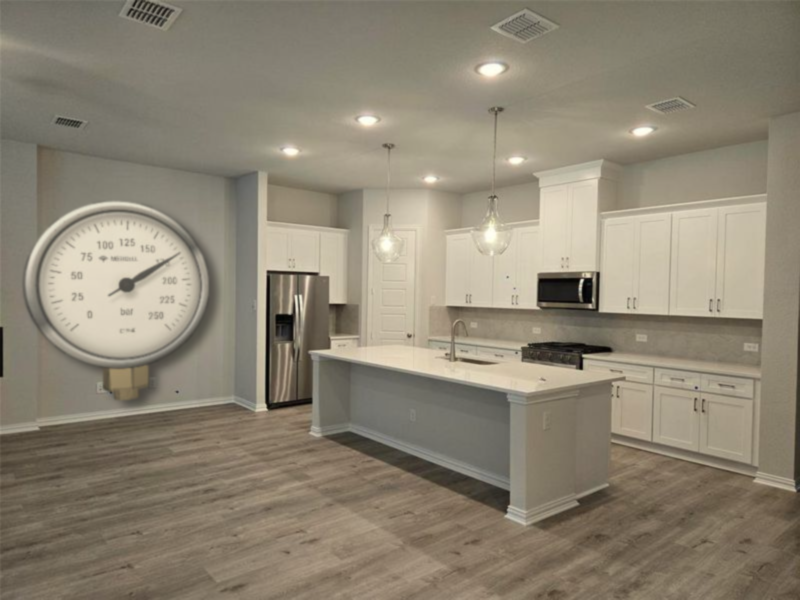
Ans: value=175 unit=bar
